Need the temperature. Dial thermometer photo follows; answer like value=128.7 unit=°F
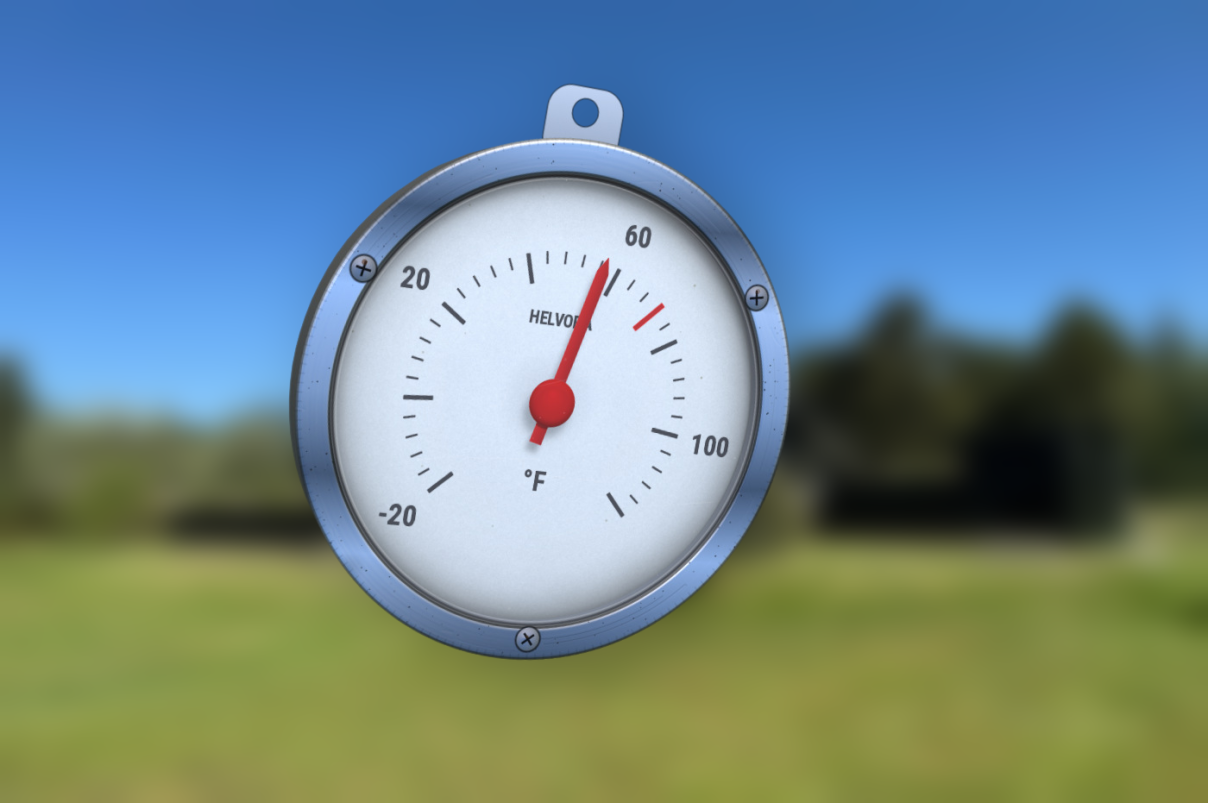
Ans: value=56 unit=°F
